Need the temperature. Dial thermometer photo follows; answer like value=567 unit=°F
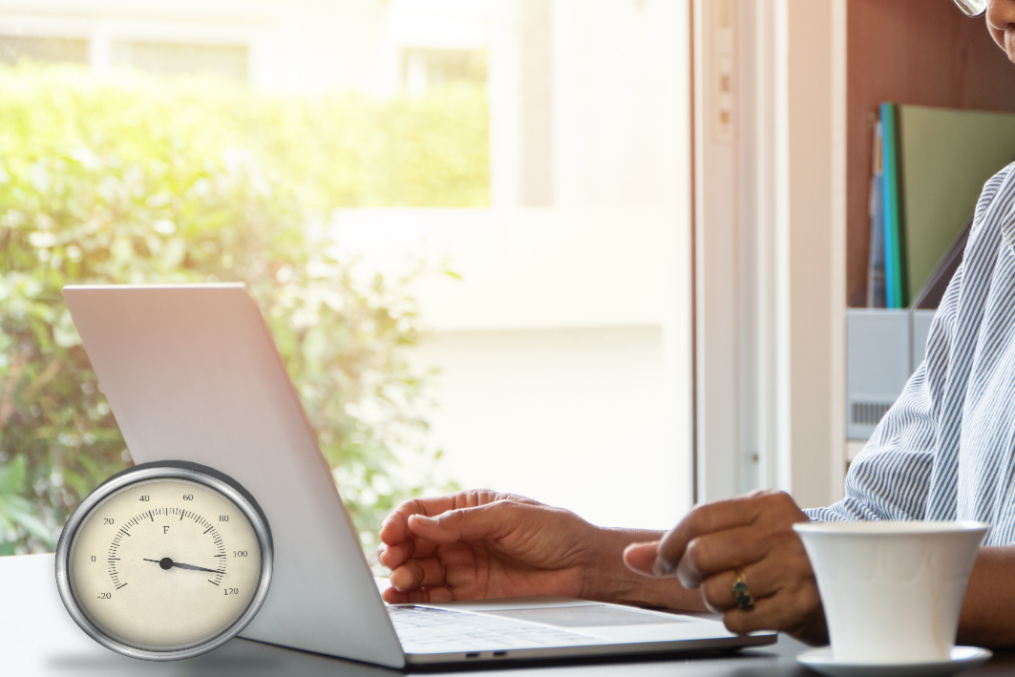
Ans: value=110 unit=°F
